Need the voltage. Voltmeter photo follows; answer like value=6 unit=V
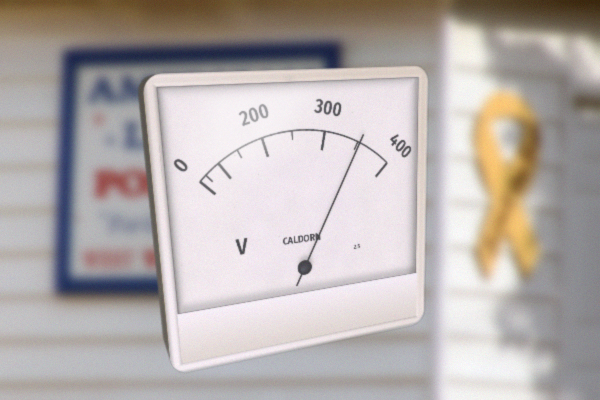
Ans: value=350 unit=V
